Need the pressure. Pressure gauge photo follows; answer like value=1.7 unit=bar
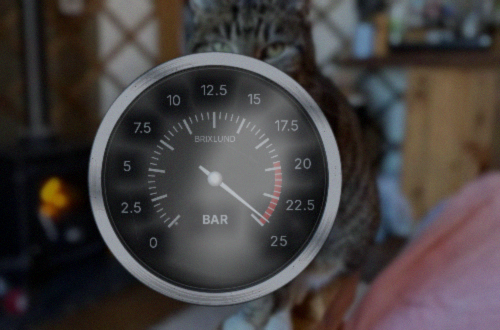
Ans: value=24.5 unit=bar
